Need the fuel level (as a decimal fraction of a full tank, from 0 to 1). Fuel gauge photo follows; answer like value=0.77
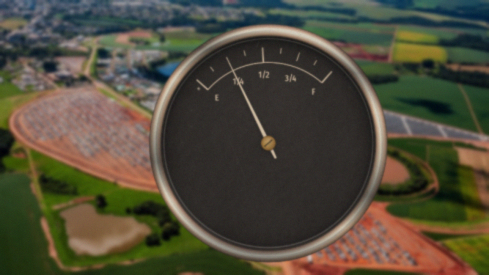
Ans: value=0.25
